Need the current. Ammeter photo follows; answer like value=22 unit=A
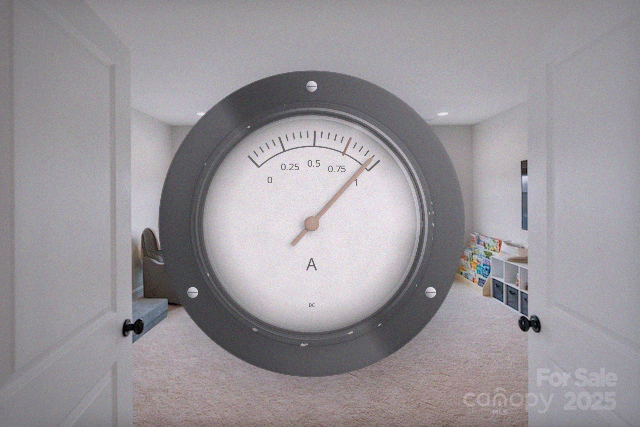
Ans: value=0.95 unit=A
